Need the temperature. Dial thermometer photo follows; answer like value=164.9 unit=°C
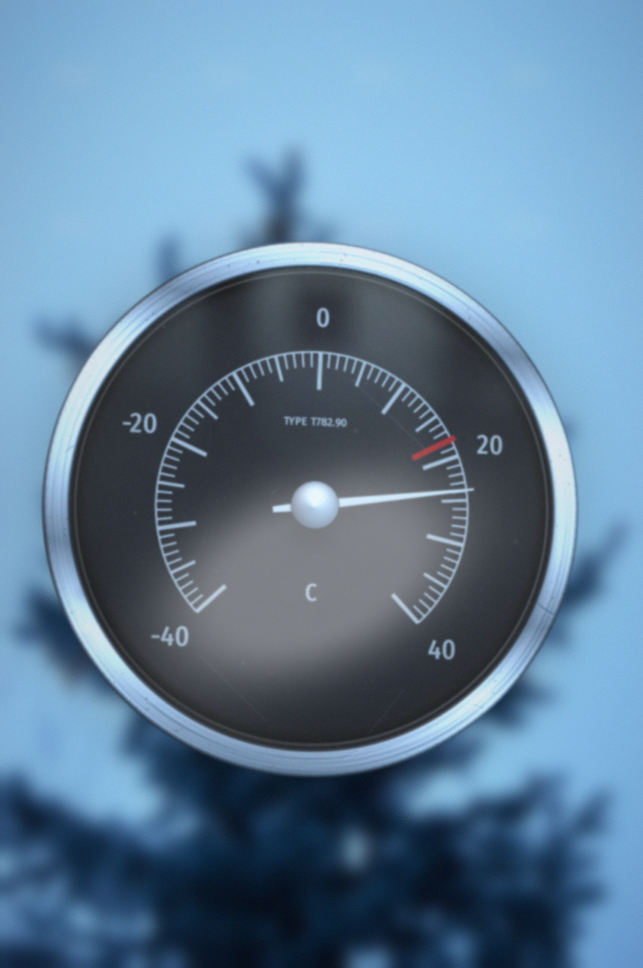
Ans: value=24 unit=°C
